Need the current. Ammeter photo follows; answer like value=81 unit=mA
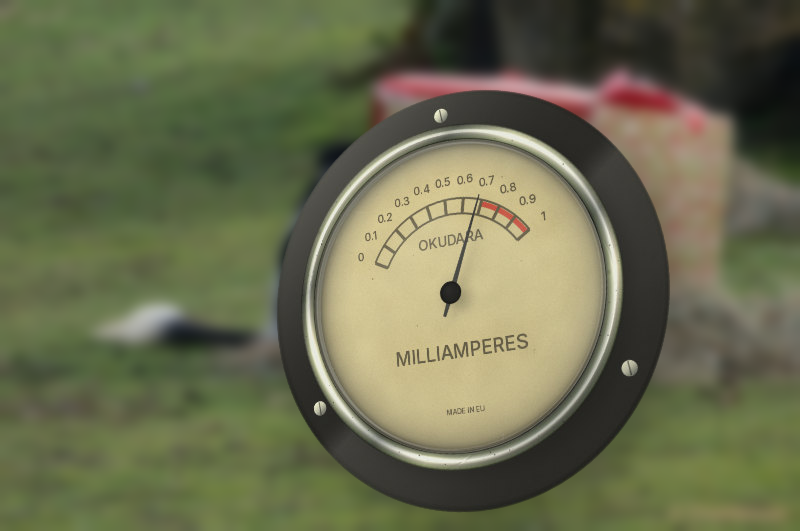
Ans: value=0.7 unit=mA
